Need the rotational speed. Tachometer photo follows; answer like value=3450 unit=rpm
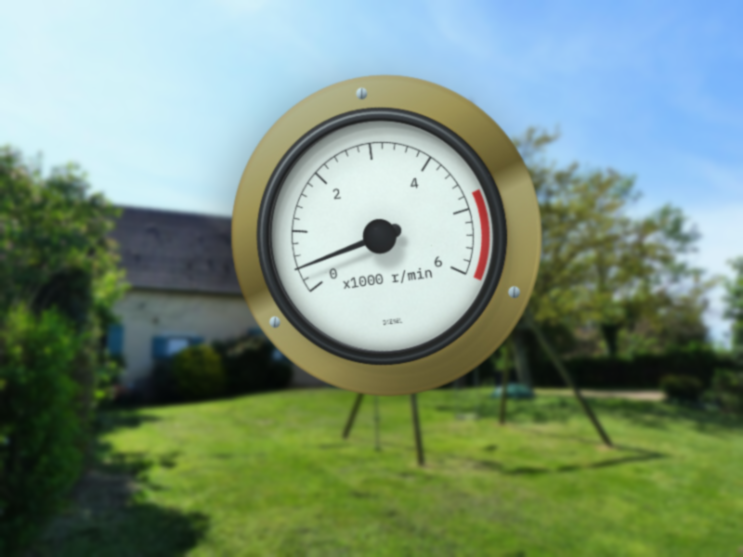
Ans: value=400 unit=rpm
